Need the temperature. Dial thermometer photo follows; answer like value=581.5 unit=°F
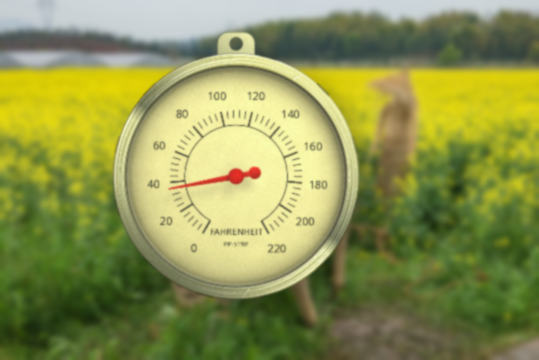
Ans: value=36 unit=°F
